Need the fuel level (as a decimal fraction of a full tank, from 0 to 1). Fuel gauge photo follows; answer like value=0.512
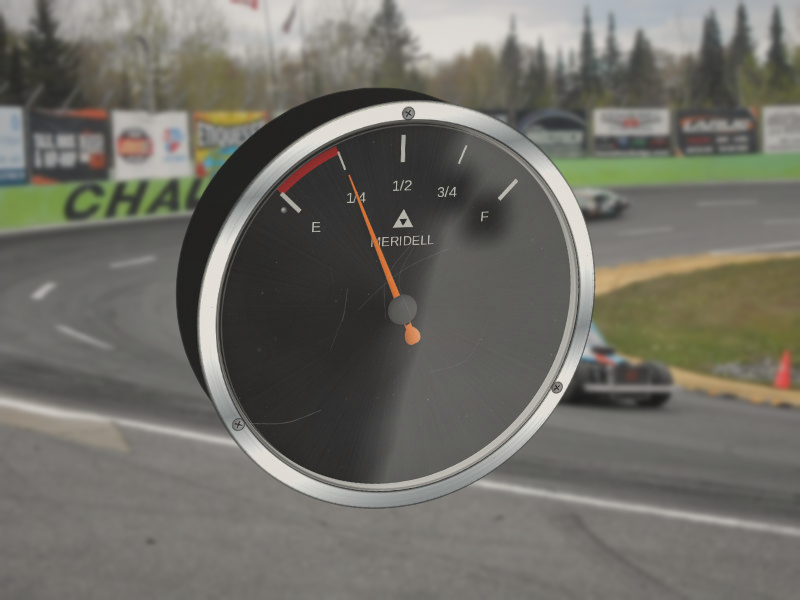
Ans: value=0.25
